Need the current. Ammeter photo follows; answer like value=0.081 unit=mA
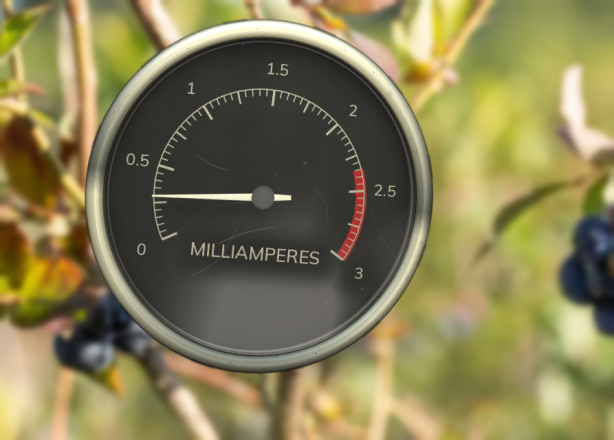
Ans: value=0.3 unit=mA
